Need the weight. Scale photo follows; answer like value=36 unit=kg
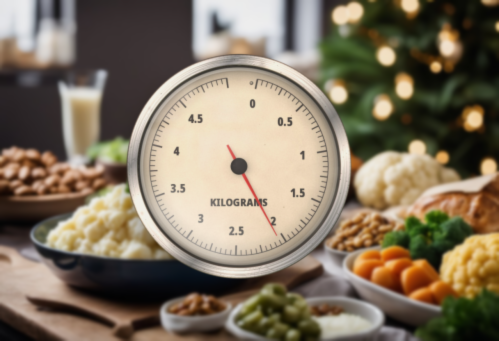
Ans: value=2.05 unit=kg
